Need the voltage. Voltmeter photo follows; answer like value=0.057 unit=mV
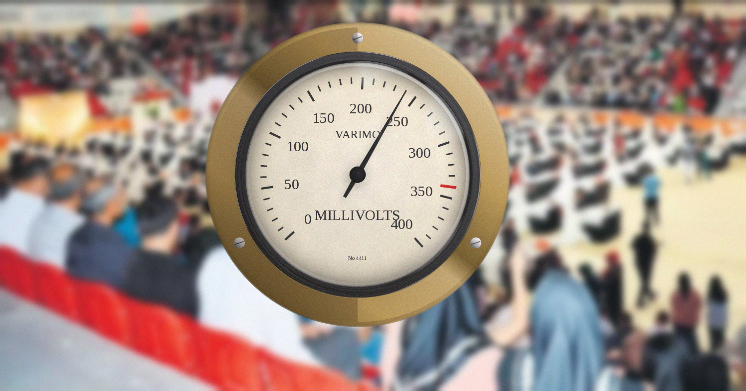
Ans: value=240 unit=mV
